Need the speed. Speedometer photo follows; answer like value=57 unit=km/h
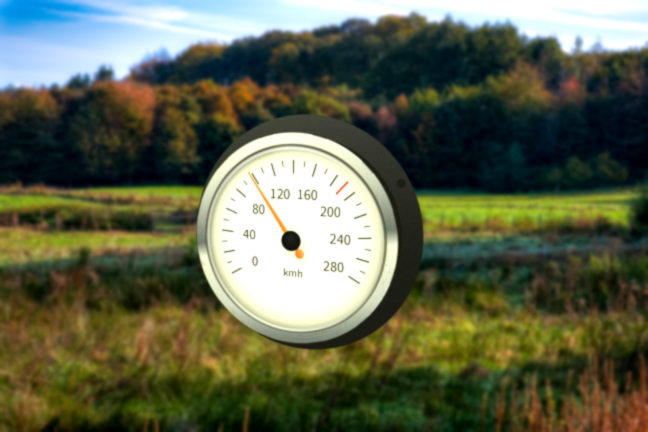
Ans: value=100 unit=km/h
